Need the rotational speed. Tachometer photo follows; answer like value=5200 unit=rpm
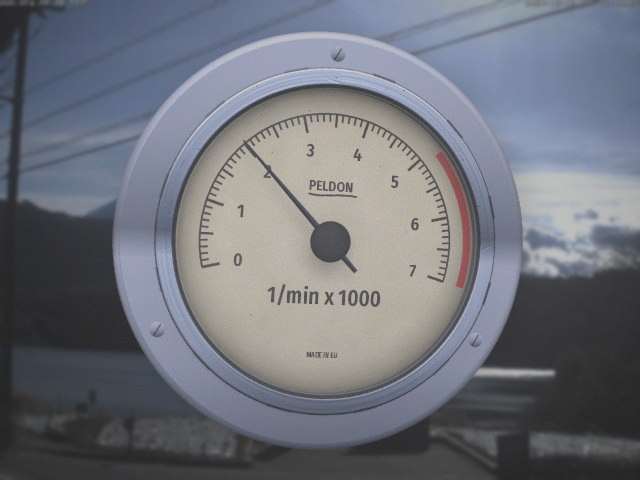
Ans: value=2000 unit=rpm
